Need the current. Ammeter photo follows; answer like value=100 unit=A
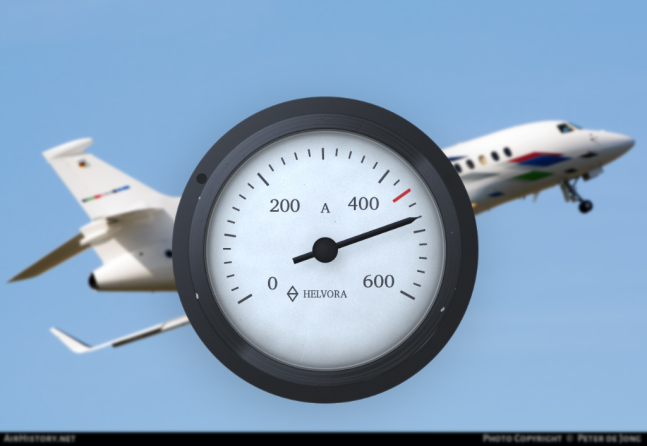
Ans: value=480 unit=A
